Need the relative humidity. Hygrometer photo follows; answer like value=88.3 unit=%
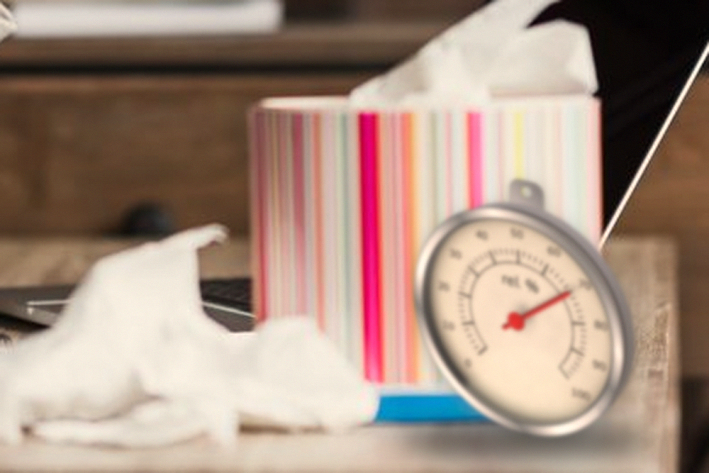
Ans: value=70 unit=%
